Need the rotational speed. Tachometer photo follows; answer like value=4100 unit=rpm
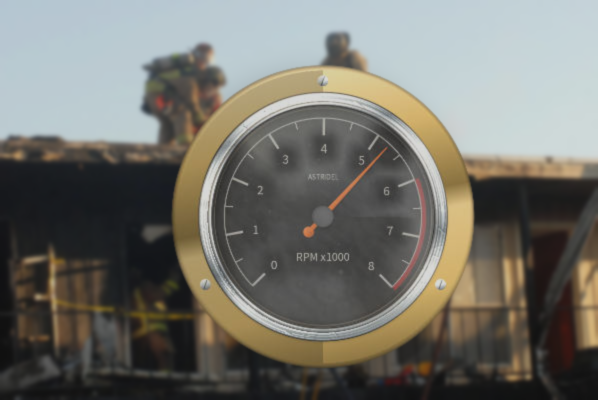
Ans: value=5250 unit=rpm
